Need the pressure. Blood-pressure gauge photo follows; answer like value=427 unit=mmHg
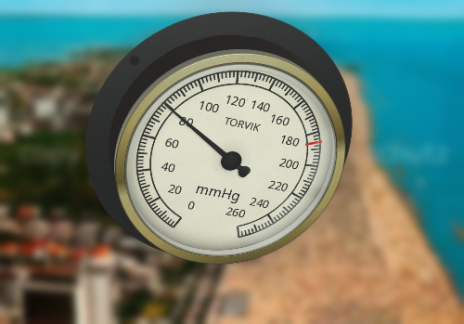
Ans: value=80 unit=mmHg
